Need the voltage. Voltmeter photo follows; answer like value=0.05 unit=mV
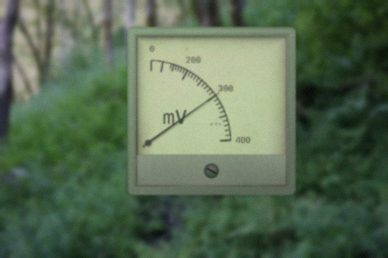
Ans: value=300 unit=mV
